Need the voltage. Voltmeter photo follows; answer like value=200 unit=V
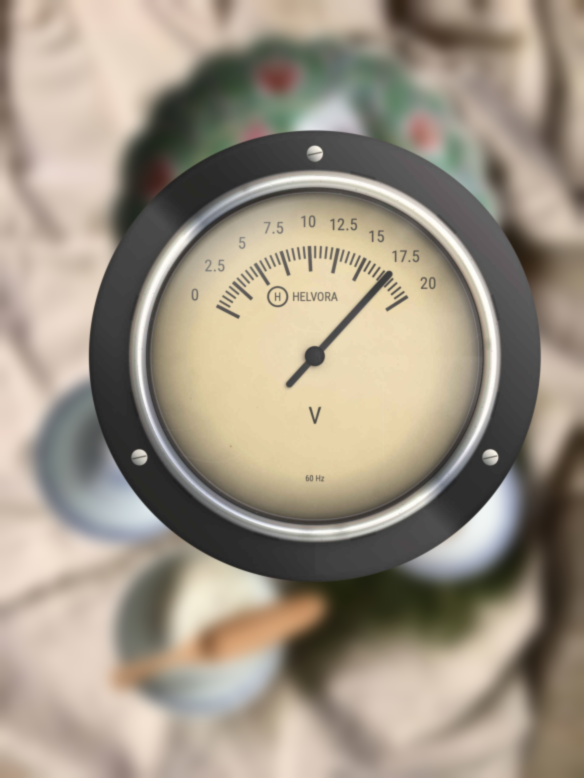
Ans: value=17.5 unit=V
